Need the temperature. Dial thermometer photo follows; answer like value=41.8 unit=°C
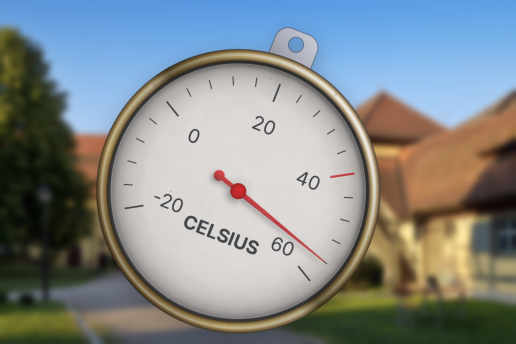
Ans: value=56 unit=°C
